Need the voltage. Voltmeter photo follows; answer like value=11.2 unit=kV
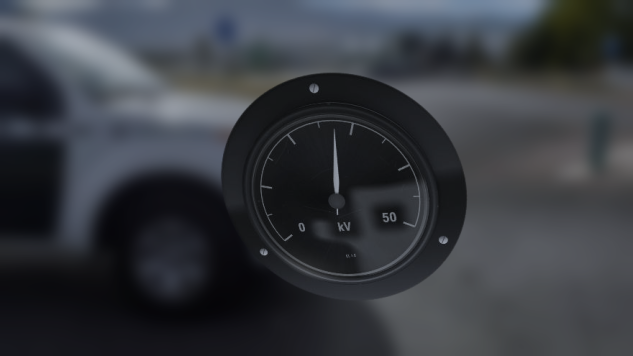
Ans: value=27.5 unit=kV
